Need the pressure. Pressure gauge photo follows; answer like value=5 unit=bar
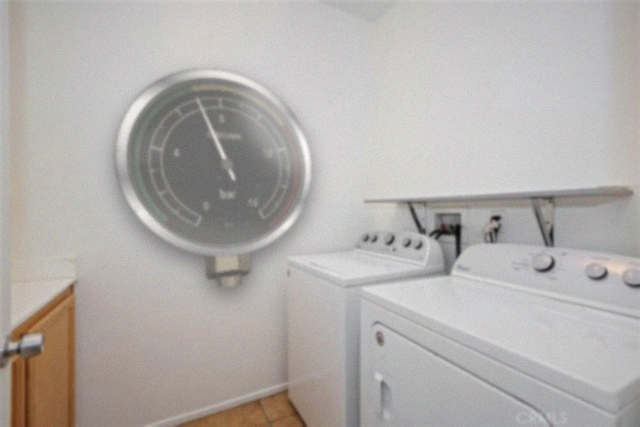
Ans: value=7 unit=bar
